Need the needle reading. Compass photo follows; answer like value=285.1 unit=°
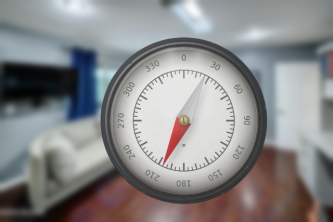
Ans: value=205 unit=°
